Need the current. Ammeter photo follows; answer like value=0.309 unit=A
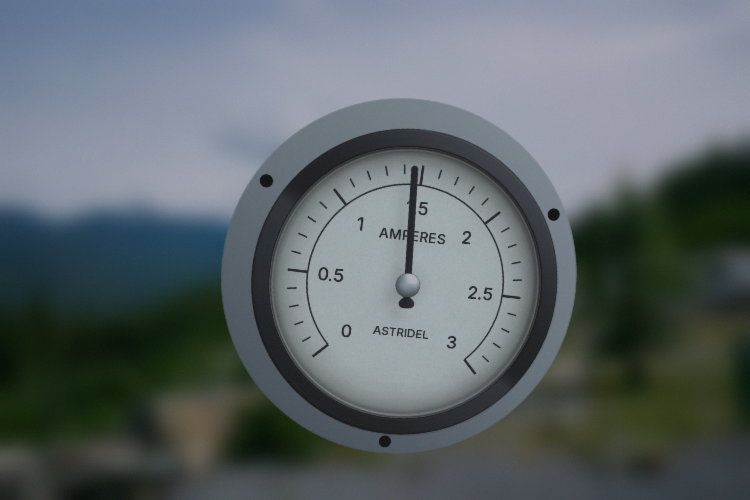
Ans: value=1.45 unit=A
